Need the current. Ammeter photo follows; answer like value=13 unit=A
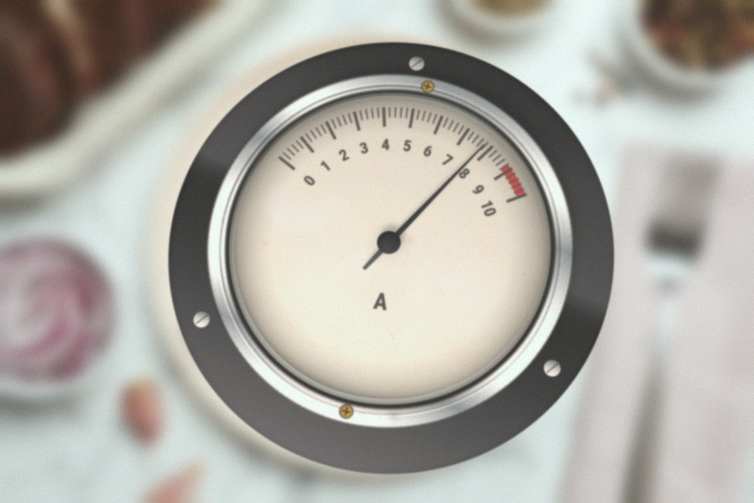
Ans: value=7.8 unit=A
